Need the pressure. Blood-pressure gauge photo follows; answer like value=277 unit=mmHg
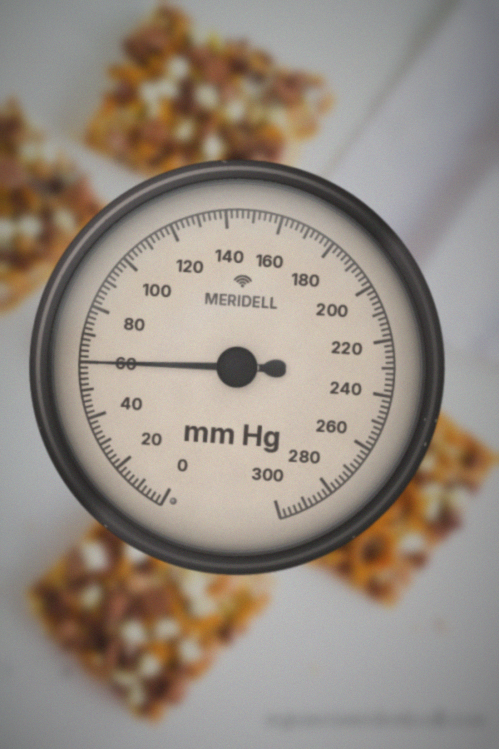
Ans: value=60 unit=mmHg
